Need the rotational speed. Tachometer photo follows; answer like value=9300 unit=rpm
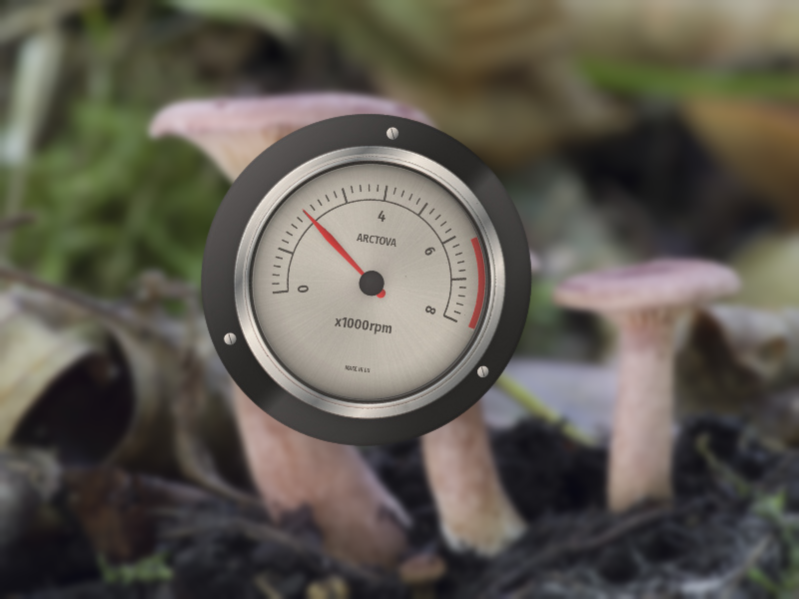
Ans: value=2000 unit=rpm
